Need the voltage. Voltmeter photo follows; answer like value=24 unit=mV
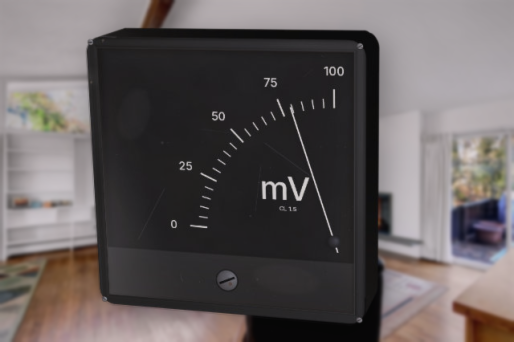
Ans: value=80 unit=mV
